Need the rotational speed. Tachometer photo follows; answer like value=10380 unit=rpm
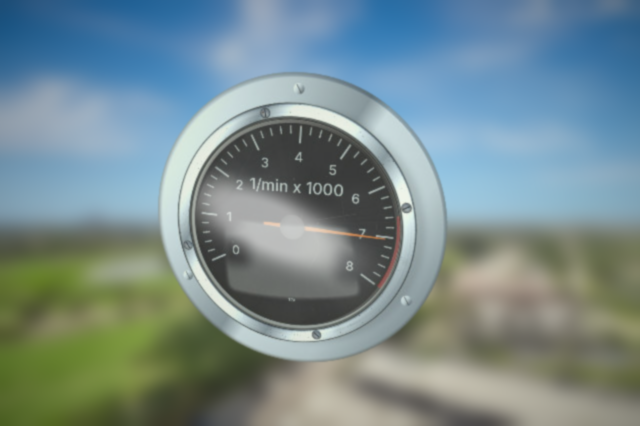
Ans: value=7000 unit=rpm
